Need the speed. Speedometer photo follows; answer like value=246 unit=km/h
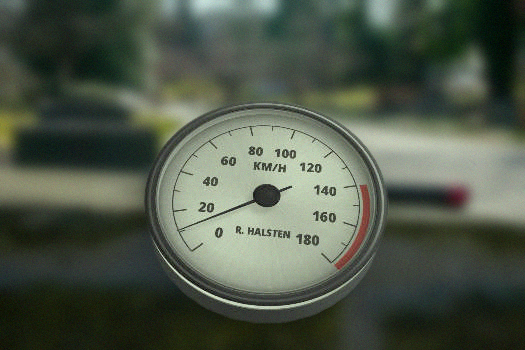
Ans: value=10 unit=km/h
